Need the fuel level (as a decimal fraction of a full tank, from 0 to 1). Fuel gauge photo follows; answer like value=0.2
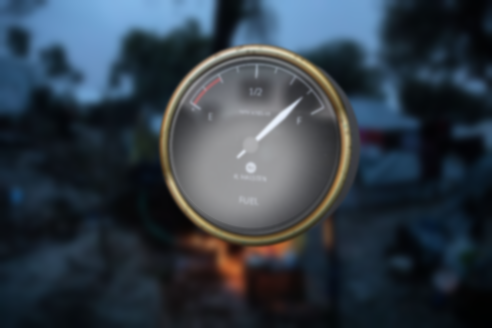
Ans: value=0.875
